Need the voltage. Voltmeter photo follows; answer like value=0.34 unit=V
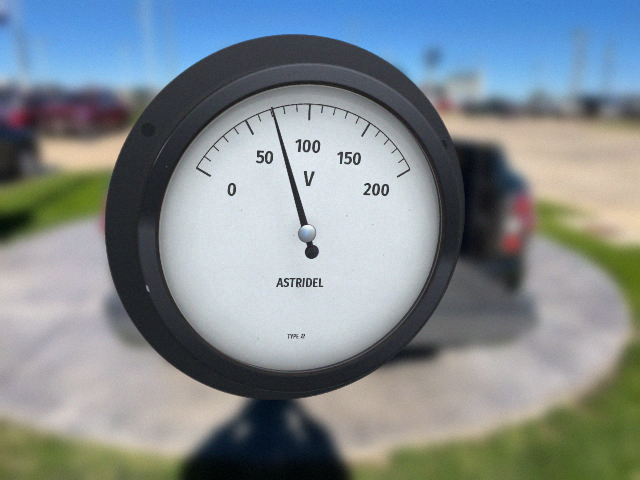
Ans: value=70 unit=V
